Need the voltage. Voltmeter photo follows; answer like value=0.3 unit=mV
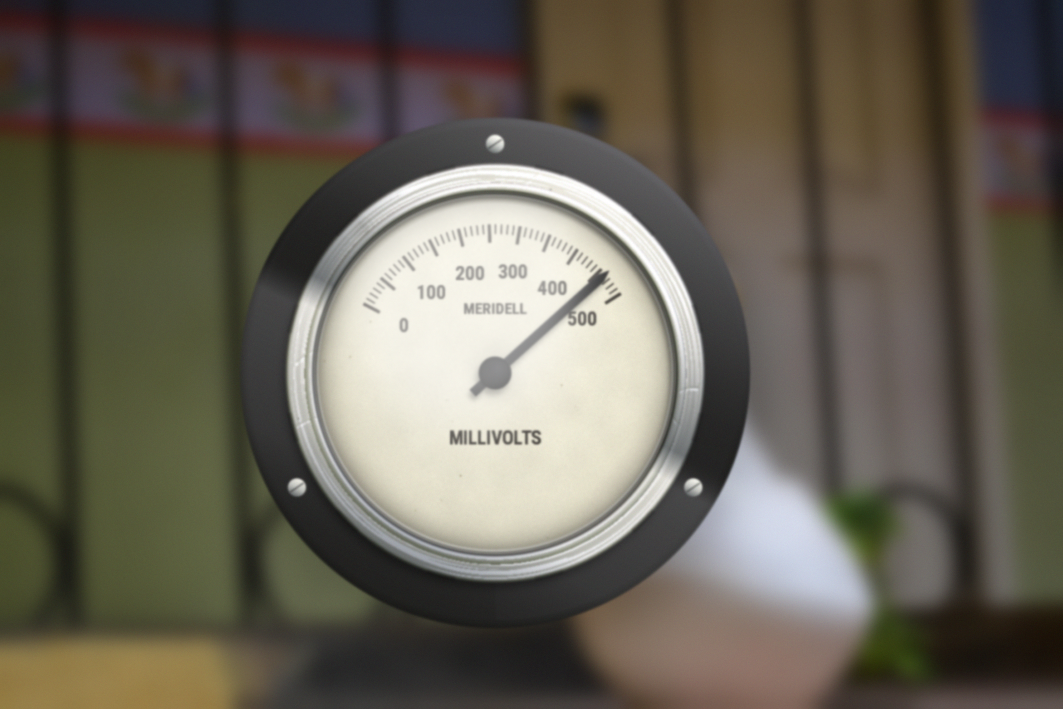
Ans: value=460 unit=mV
